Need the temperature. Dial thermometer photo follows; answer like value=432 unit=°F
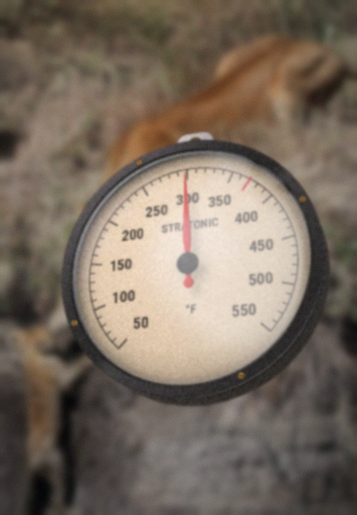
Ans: value=300 unit=°F
